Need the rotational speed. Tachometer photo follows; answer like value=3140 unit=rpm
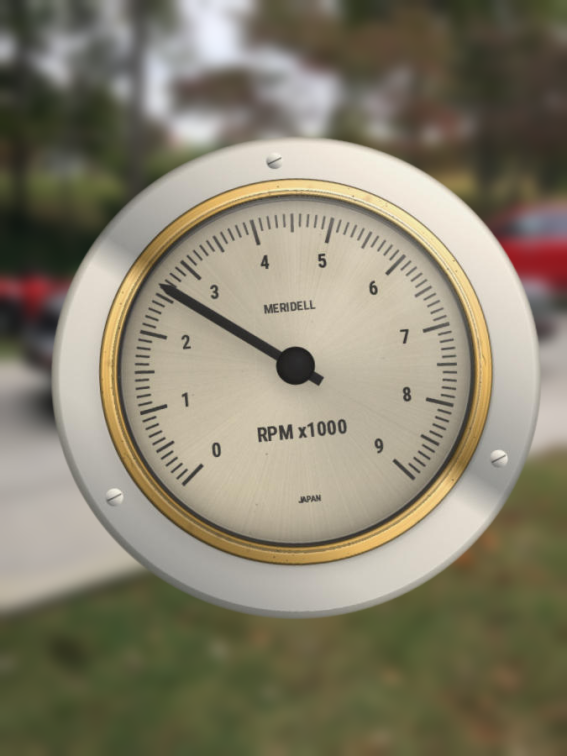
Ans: value=2600 unit=rpm
